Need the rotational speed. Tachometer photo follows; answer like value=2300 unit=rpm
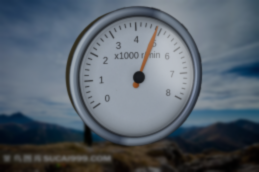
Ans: value=4800 unit=rpm
